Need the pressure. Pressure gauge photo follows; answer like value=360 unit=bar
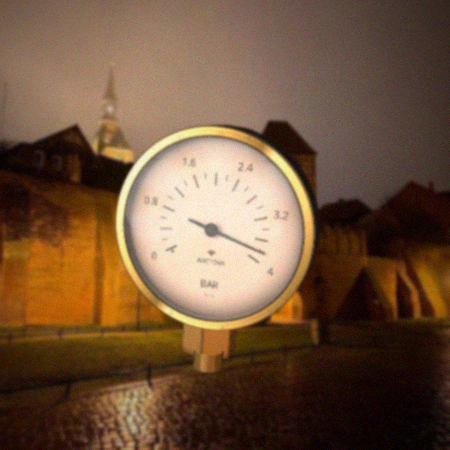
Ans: value=3.8 unit=bar
